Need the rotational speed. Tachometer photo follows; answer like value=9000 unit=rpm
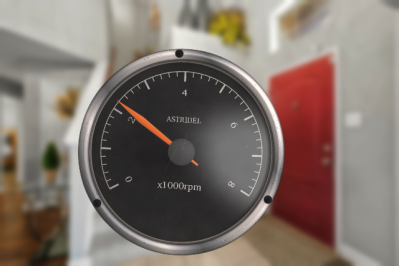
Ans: value=2200 unit=rpm
